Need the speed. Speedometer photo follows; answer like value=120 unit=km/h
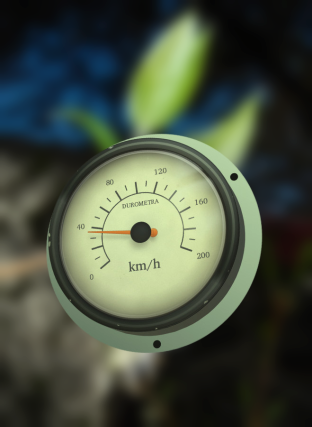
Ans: value=35 unit=km/h
